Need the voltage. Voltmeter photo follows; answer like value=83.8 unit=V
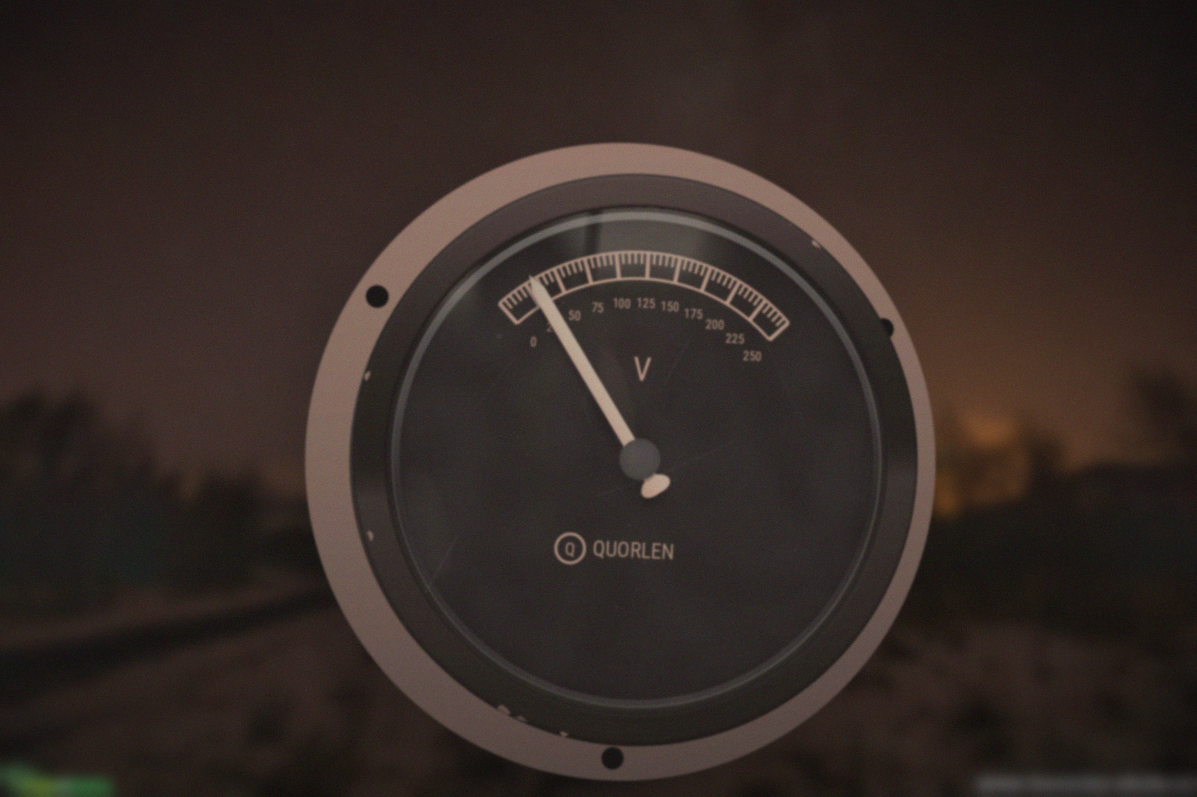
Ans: value=30 unit=V
